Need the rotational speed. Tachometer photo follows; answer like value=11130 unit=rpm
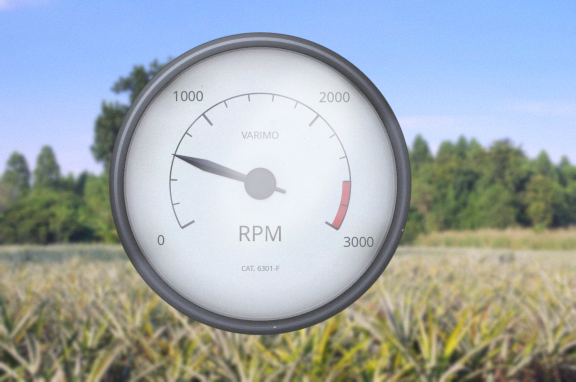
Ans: value=600 unit=rpm
